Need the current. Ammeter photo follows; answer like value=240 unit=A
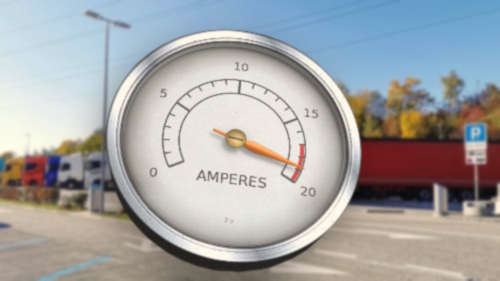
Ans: value=19 unit=A
